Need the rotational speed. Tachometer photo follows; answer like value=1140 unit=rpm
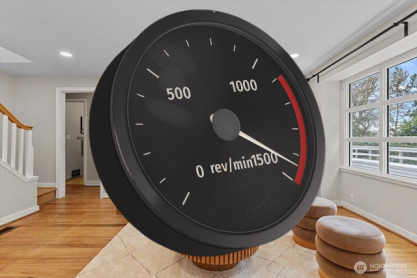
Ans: value=1450 unit=rpm
